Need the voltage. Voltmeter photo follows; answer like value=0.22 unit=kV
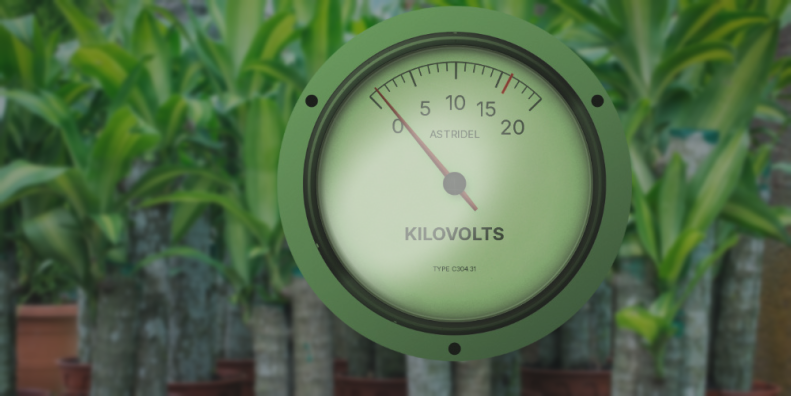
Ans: value=1 unit=kV
